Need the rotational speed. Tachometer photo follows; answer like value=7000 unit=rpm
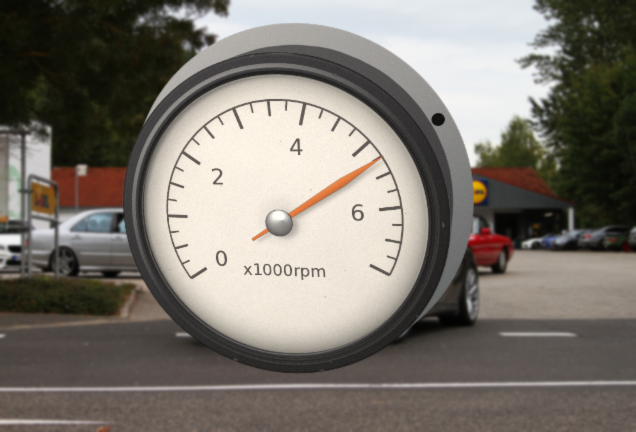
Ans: value=5250 unit=rpm
